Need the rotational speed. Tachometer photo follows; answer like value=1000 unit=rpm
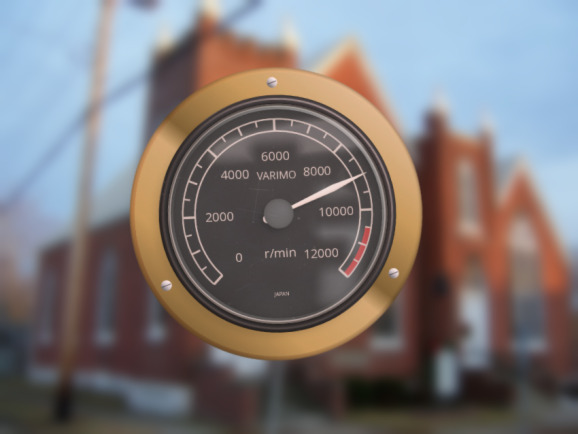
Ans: value=9000 unit=rpm
